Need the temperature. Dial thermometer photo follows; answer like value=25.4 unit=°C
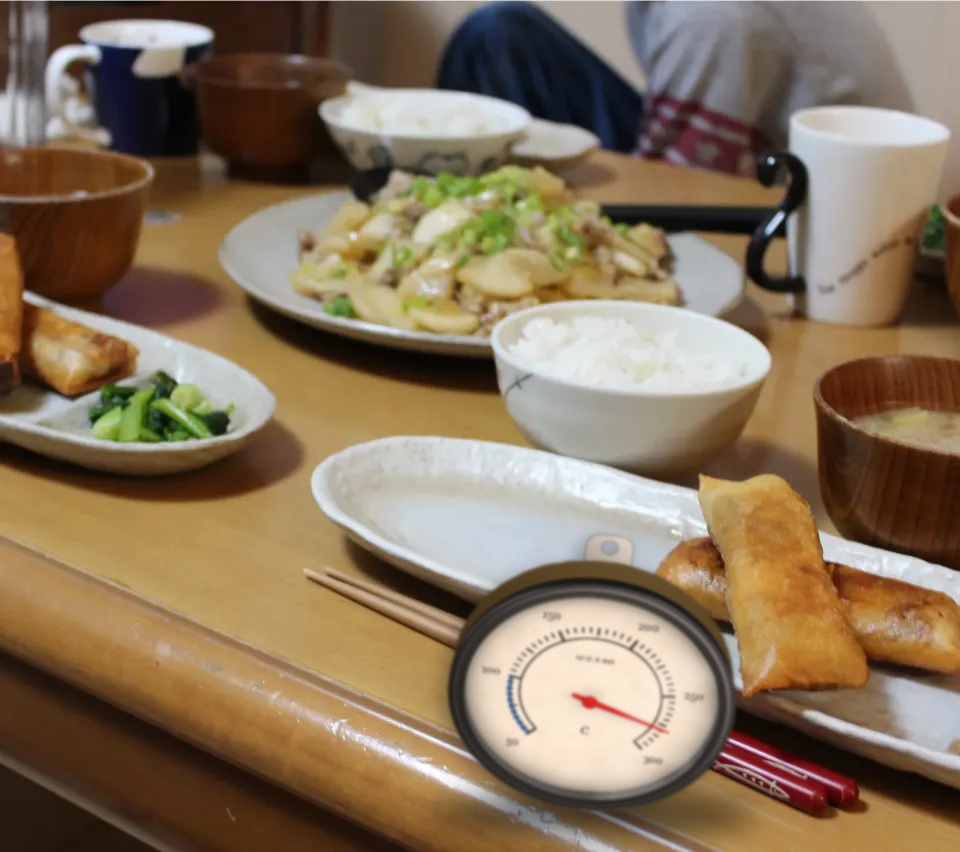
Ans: value=275 unit=°C
